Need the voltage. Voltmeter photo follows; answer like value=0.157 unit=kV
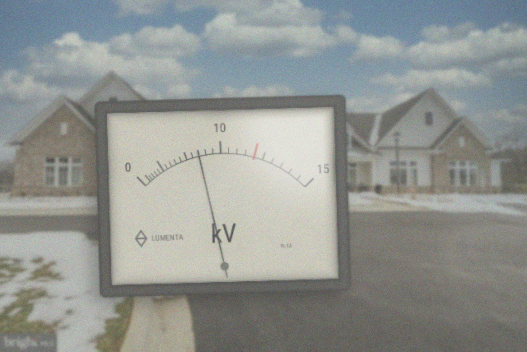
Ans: value=8.5 unit=kV
